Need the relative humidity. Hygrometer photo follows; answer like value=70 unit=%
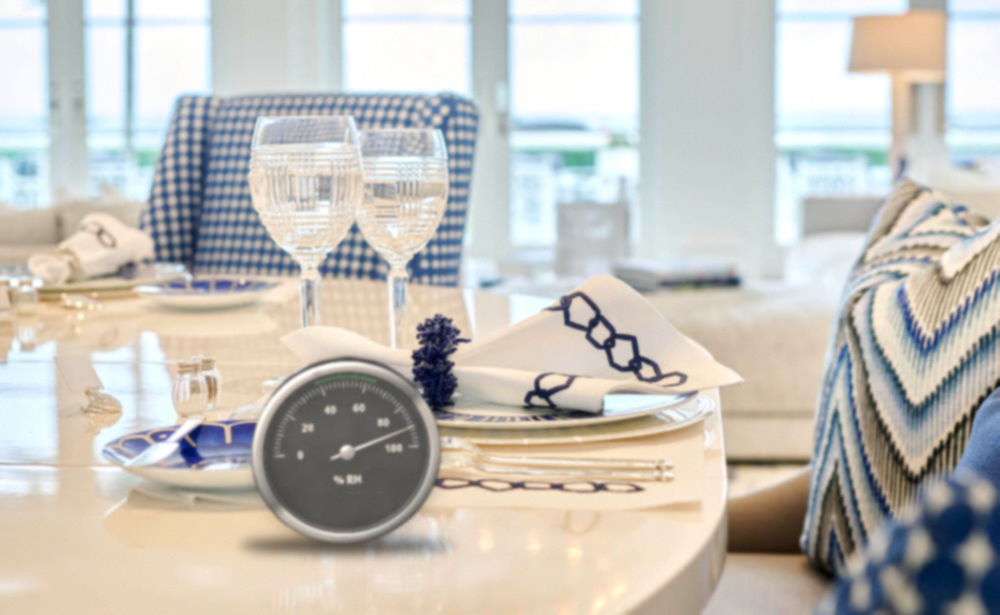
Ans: value=90 unit=%
